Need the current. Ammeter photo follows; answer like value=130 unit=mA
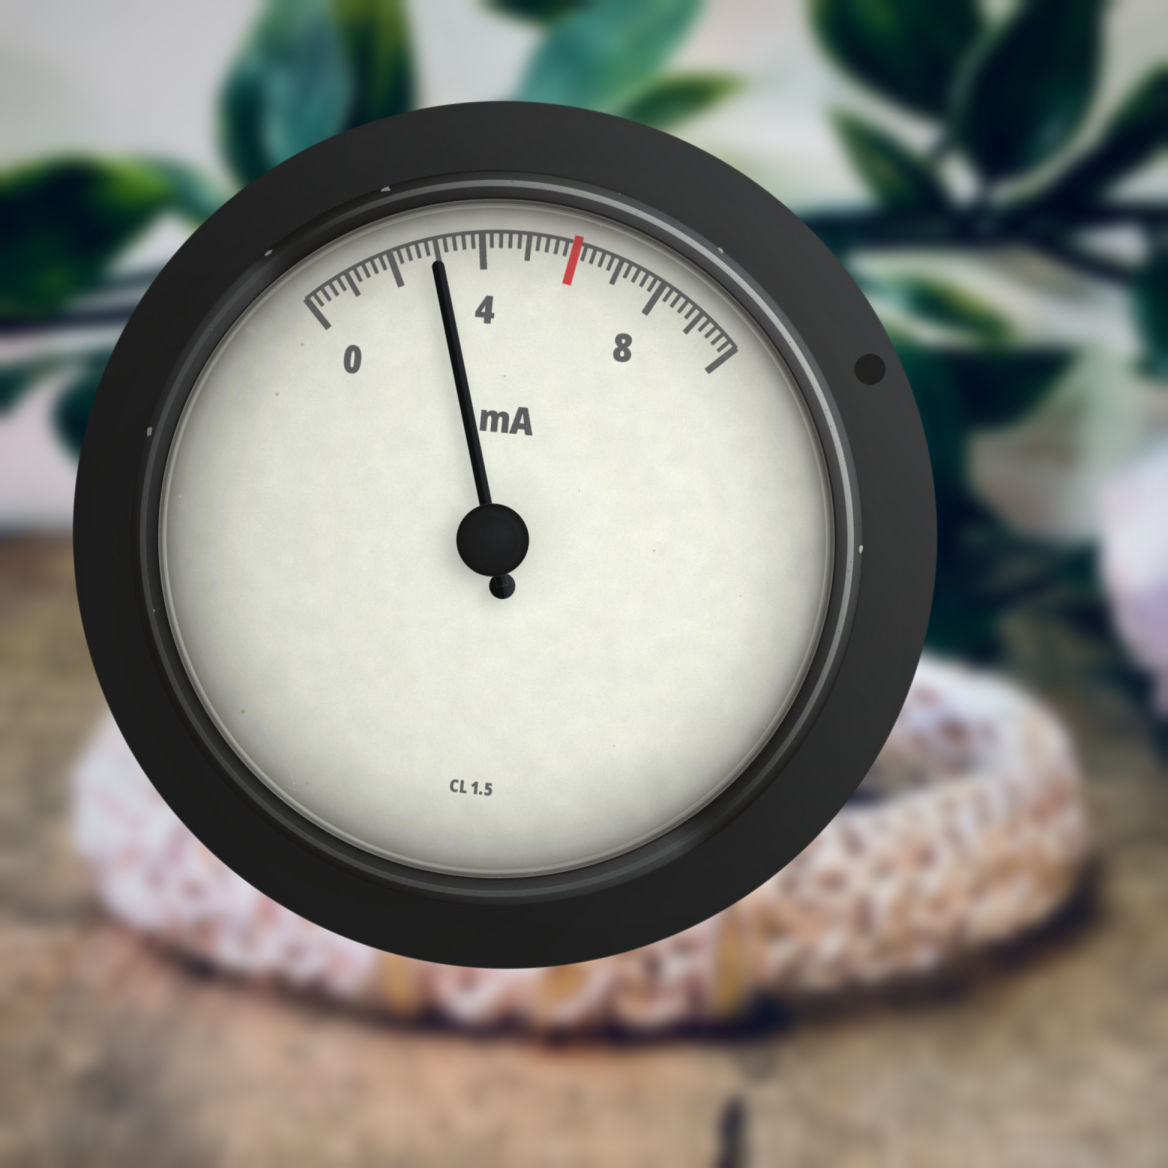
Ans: value=3 unit=mA
